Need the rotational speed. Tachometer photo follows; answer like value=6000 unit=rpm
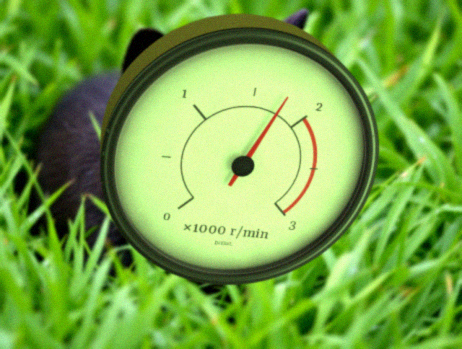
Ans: value=1750 unit=rpm
